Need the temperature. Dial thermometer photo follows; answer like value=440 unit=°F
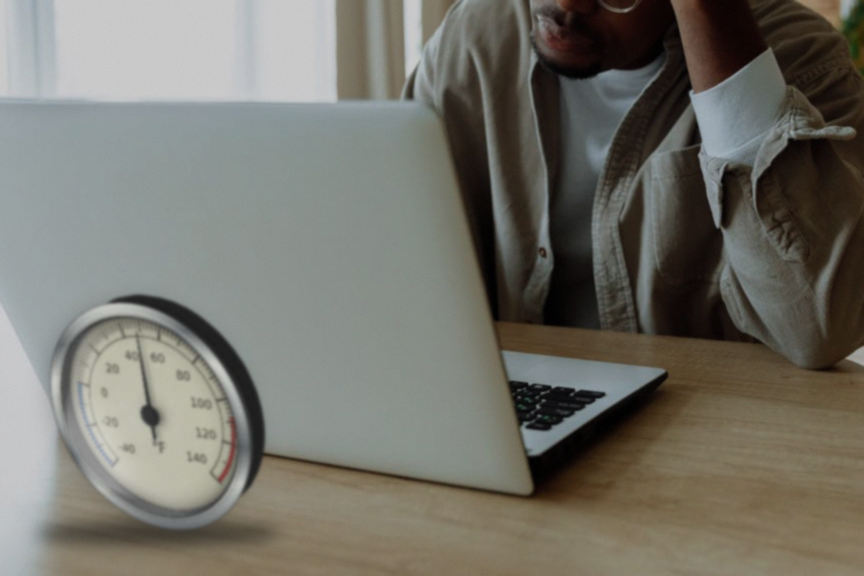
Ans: value=50 unit=°F
